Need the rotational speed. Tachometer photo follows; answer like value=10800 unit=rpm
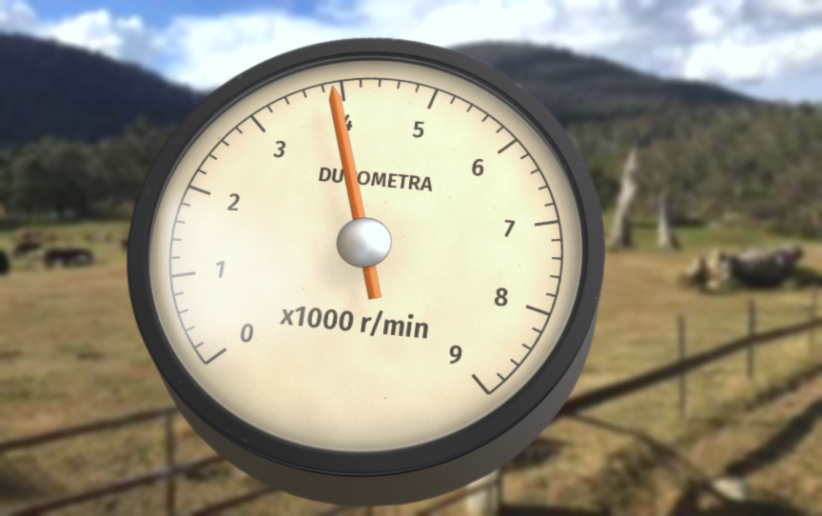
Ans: value=3900 unit=rpm
